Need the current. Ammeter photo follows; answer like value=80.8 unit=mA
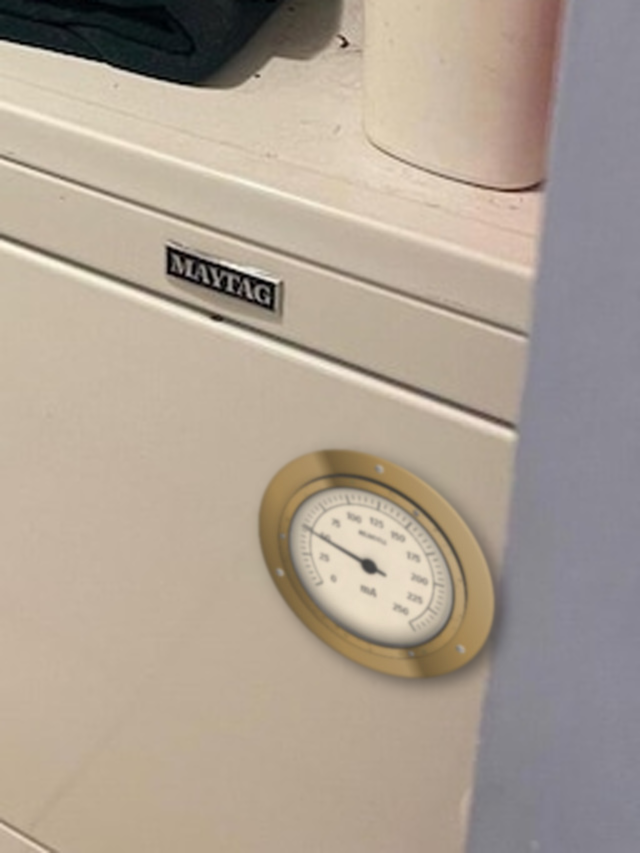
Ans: value=50 unit=mA
